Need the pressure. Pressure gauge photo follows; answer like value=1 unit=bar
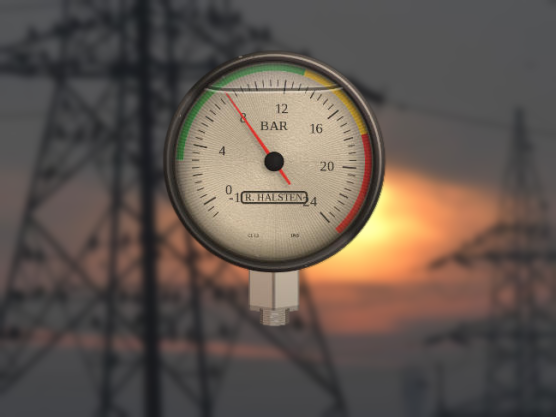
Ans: value=8 unit=bar
